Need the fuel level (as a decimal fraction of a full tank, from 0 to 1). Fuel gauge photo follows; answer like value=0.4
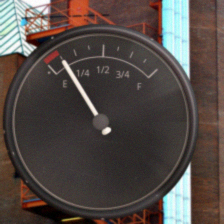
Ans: value=0.125
